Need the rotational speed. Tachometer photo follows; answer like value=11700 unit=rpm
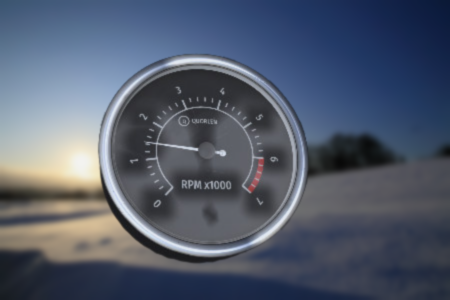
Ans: value=1400 unit=rpm
